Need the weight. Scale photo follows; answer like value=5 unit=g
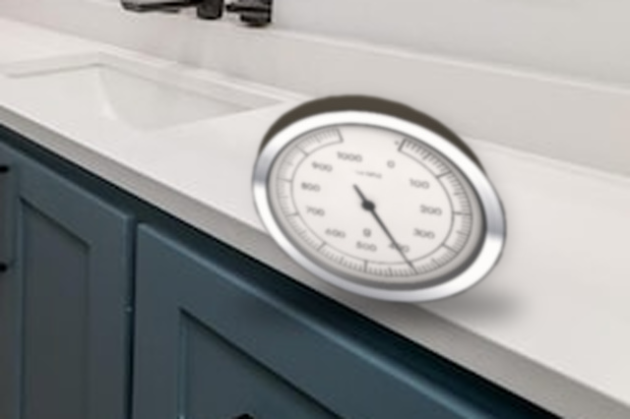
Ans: value=400 unit=g
